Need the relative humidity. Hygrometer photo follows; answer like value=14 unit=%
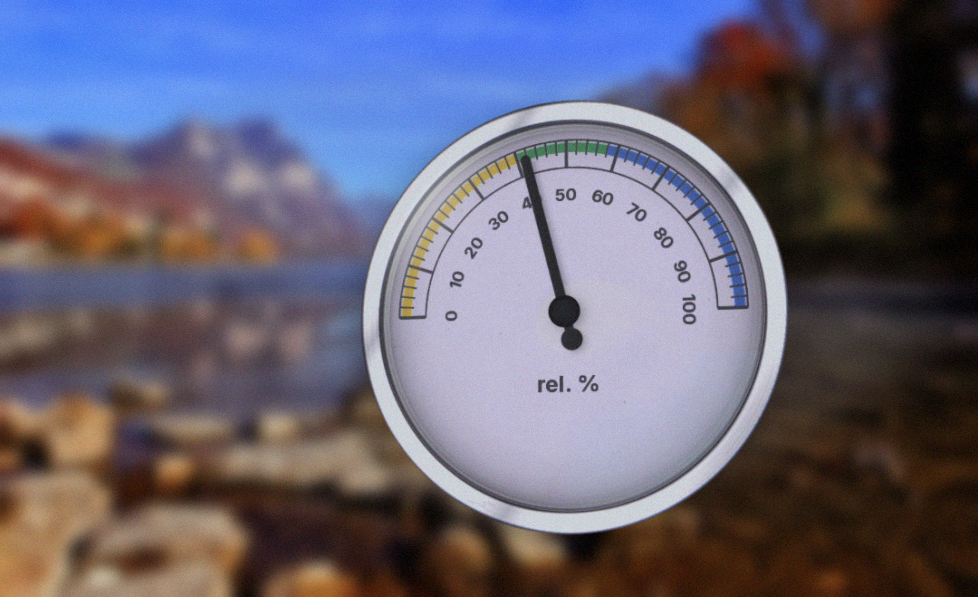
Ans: value=42 unit=%
